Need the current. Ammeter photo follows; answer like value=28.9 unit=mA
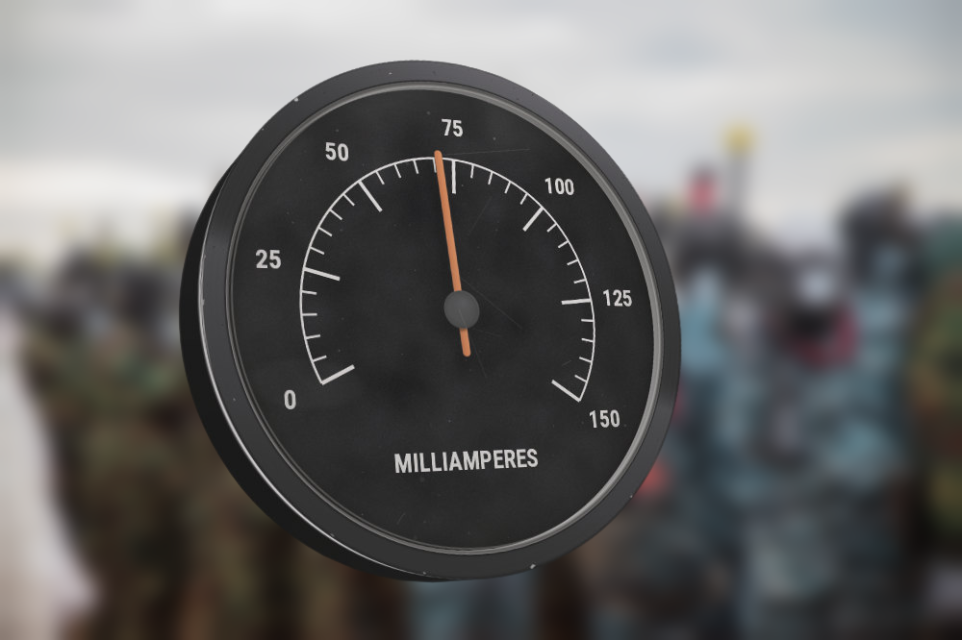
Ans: value=70 unit=mA
